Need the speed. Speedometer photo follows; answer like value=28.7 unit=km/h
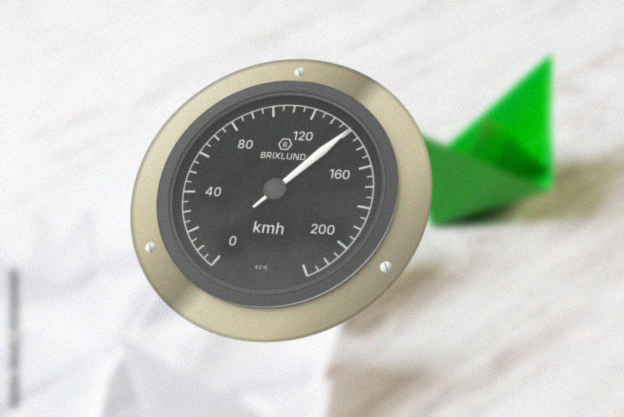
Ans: value=140 unit=km/h
